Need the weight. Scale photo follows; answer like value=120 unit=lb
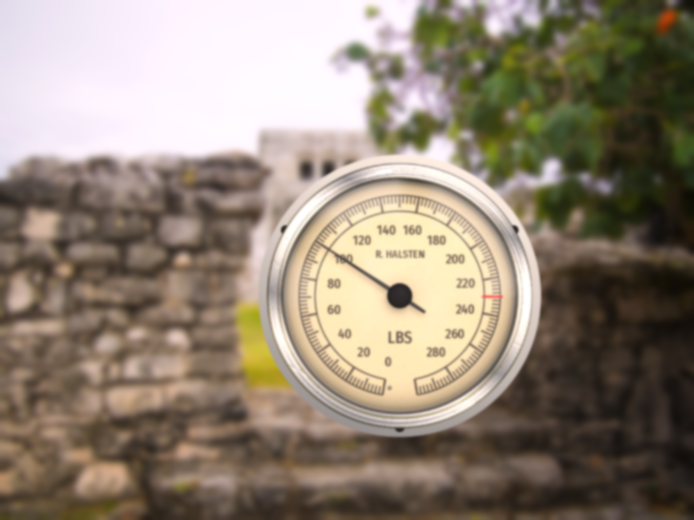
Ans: value=100 unit=lb
